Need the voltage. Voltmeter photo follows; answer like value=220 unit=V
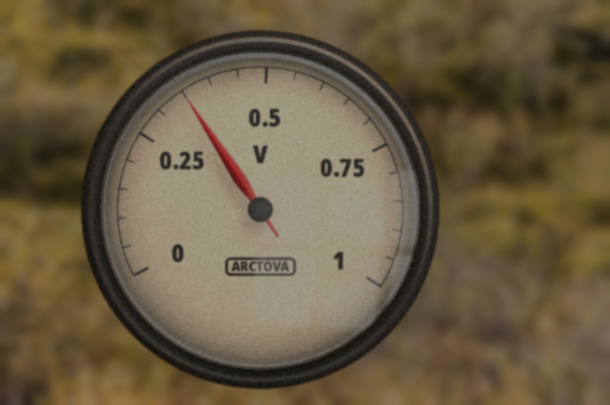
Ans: value=0.35 unit=V
